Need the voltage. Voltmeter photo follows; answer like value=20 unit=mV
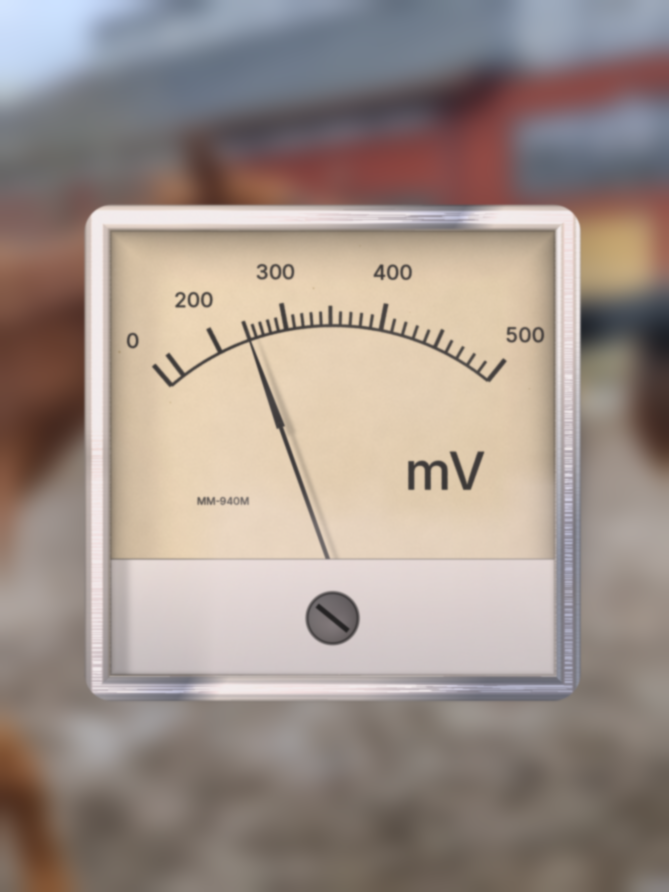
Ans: value=250 unit=mV
